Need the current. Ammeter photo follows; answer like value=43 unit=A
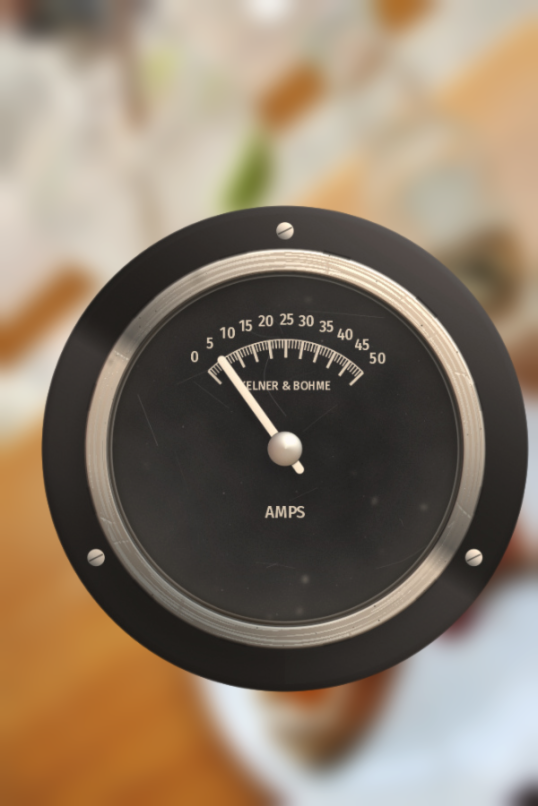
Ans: value=5 unit=A
